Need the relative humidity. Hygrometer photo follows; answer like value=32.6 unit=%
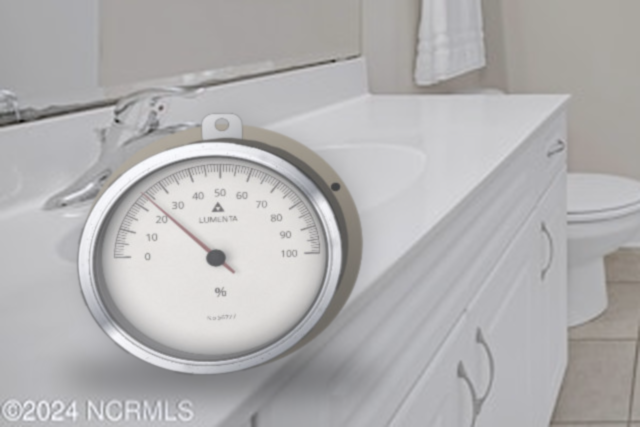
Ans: value=25 unit=%
